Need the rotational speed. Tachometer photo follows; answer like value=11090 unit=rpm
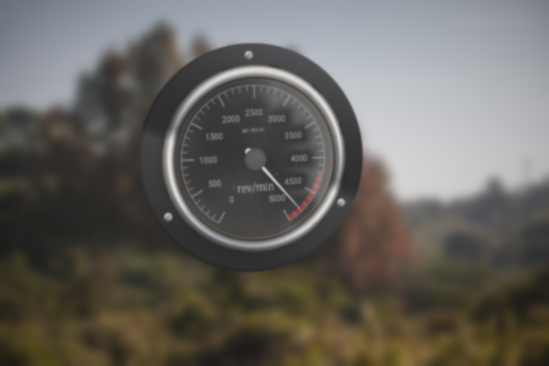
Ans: value=4800 unit=rpm
